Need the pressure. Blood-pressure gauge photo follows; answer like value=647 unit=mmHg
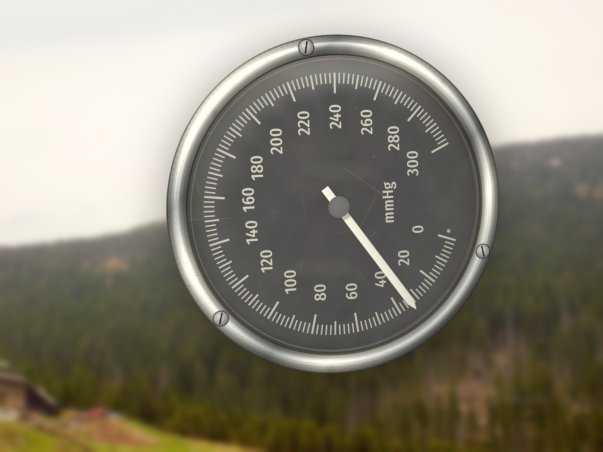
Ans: value=34 unit=mmHg
